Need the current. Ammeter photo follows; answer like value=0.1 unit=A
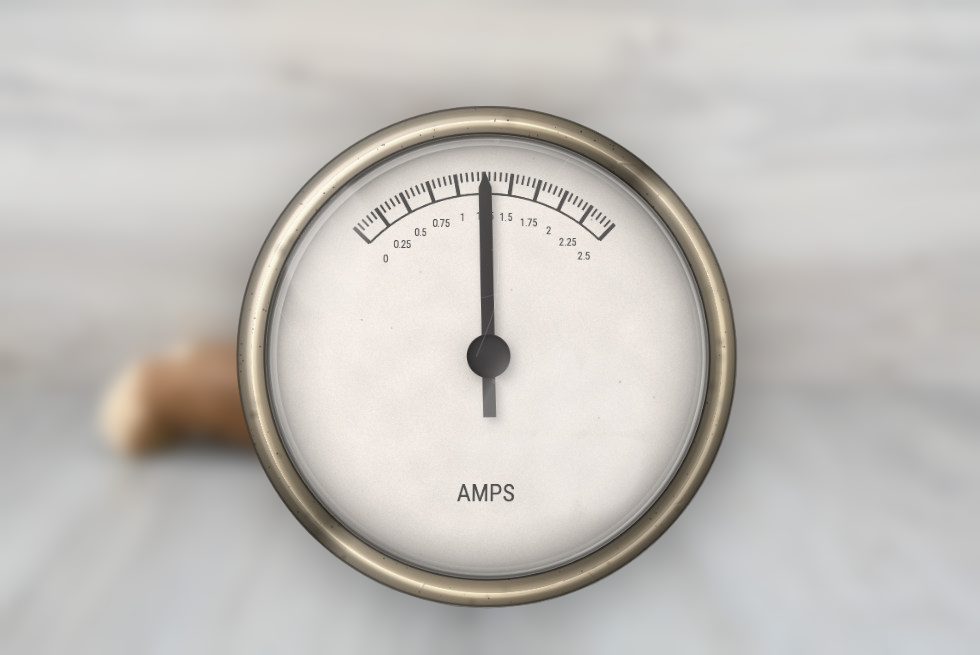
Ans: value=1.25 unit=A
